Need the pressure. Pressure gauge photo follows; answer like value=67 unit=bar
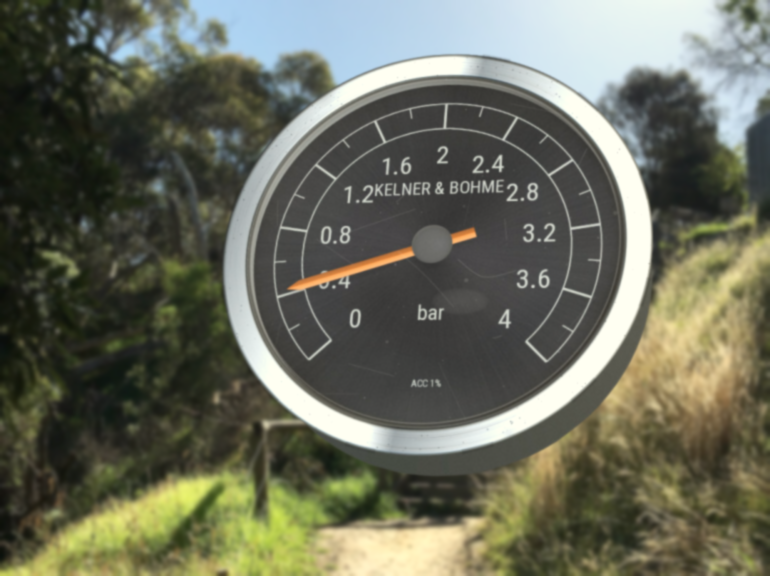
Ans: value=0.4 unit=bar
